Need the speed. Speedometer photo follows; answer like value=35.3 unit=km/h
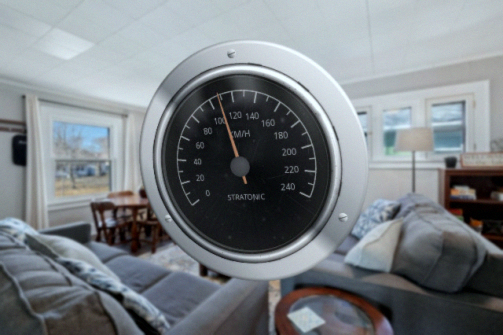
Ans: value=110 unit=km/h
